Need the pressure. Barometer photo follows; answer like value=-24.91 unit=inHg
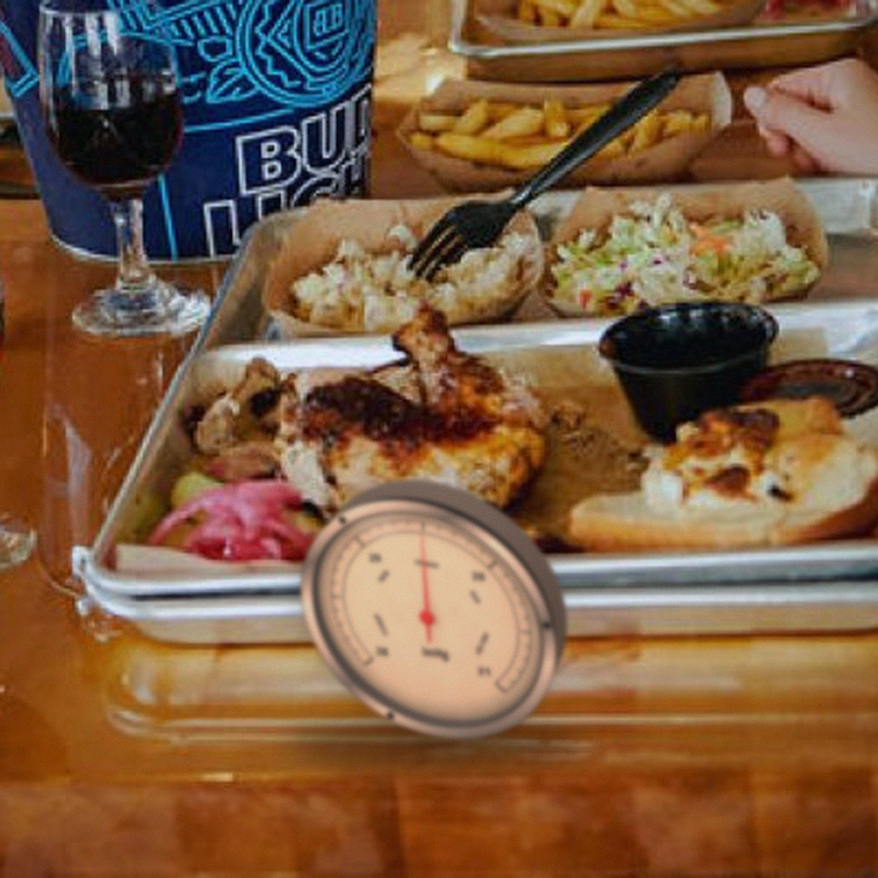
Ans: value=29.5 unit=inHg
